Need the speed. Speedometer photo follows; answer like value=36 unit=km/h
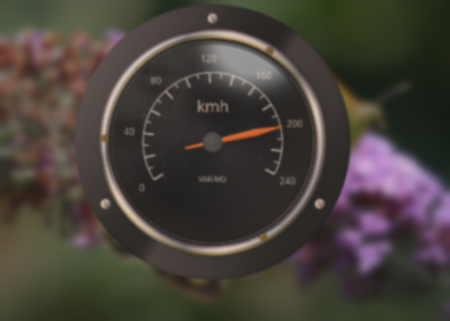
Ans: value=200 unit=km/h
